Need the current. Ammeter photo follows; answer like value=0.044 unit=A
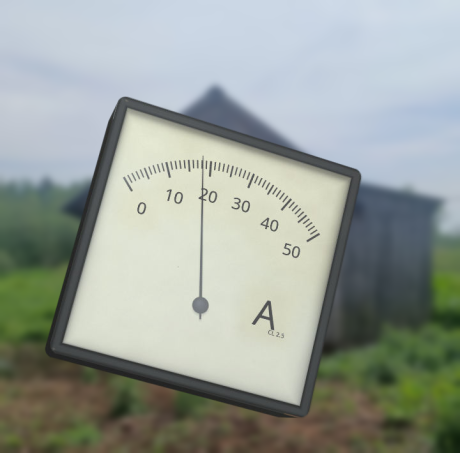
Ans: value=18 unit=A
